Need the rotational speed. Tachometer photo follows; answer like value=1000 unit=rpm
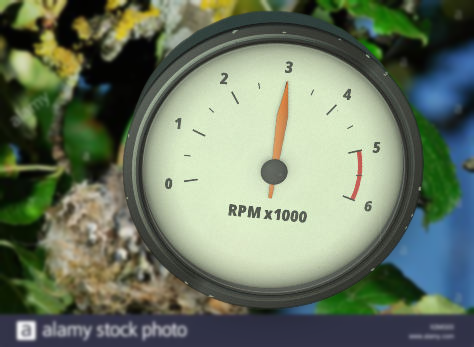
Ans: value=3000 unit=rpm
